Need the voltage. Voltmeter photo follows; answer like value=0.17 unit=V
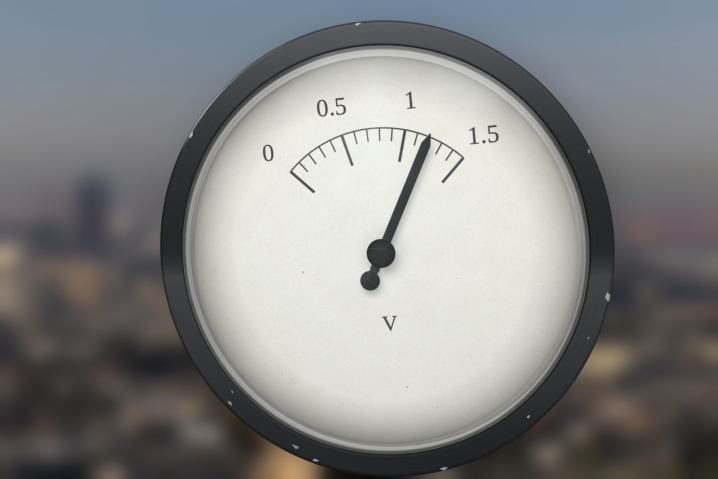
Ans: value=1.2 unit=V
